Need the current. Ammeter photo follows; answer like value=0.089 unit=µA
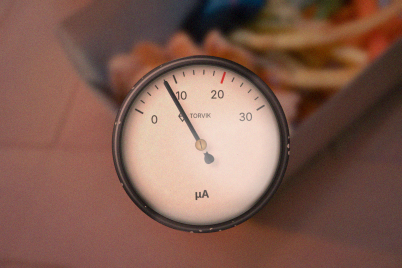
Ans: value=8 unit=µA
